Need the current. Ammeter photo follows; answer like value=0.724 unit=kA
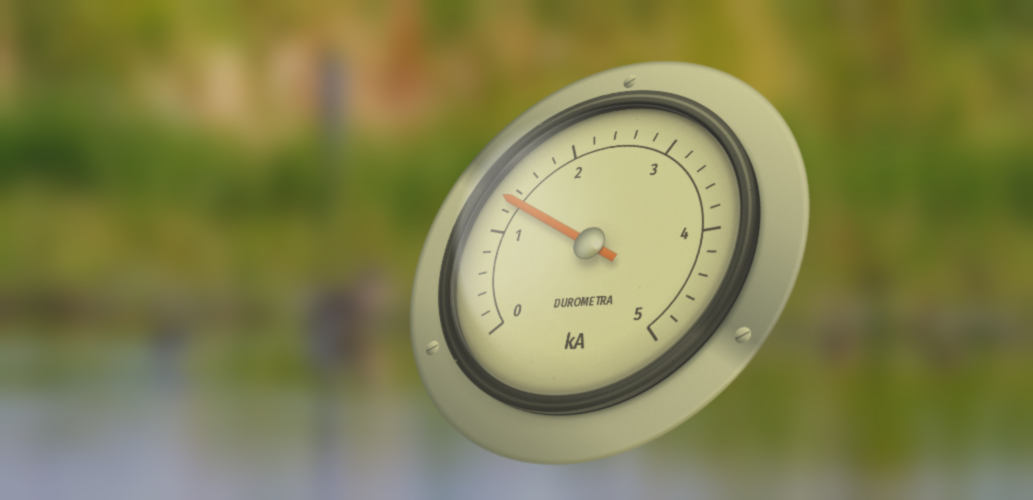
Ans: value=1.3 unit=kA
